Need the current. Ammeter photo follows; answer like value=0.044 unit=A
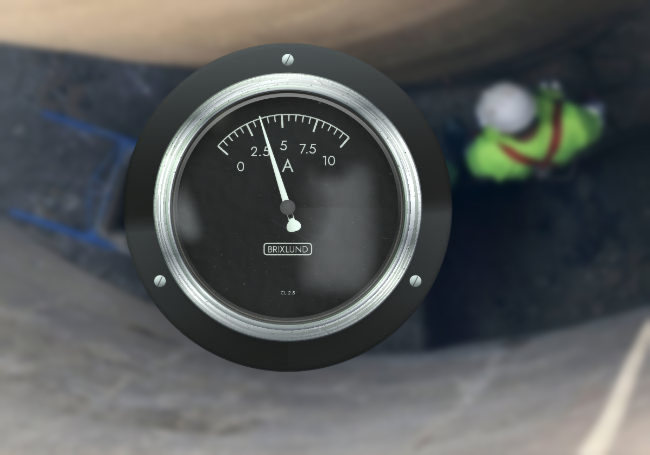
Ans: value=3.5 unit=A
